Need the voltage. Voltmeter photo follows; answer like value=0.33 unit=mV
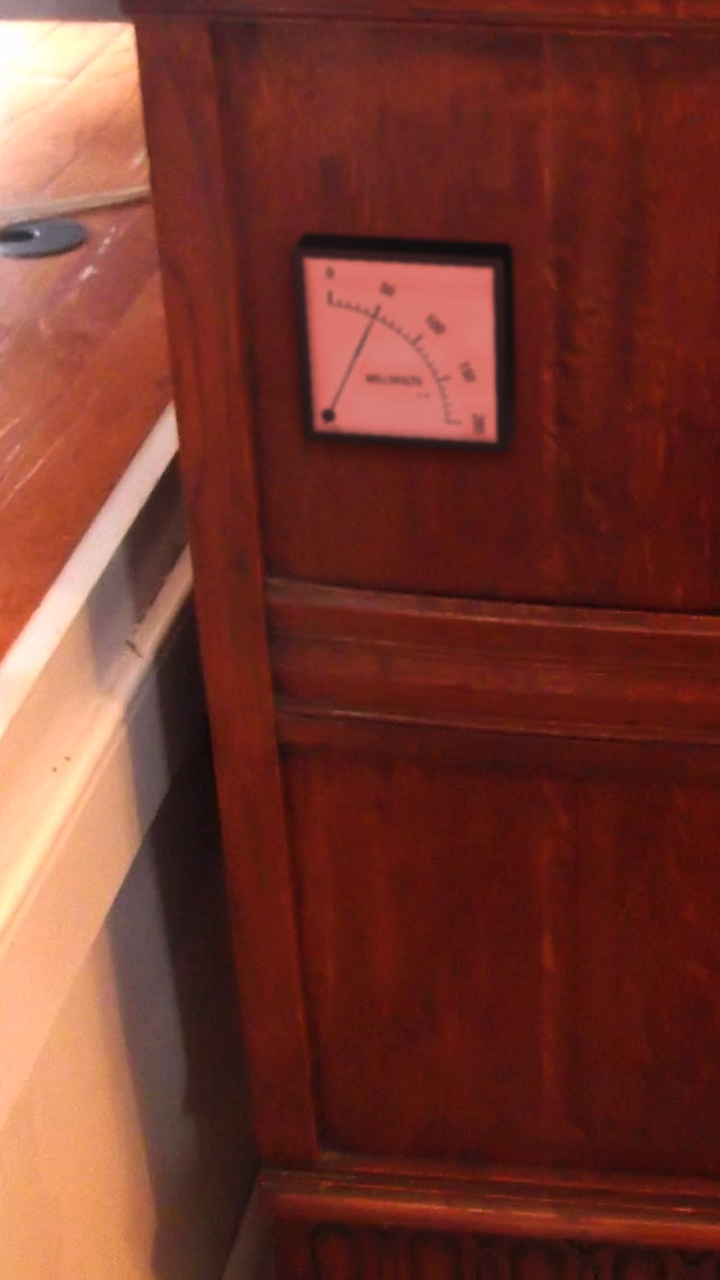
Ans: value=50 unit=mV
